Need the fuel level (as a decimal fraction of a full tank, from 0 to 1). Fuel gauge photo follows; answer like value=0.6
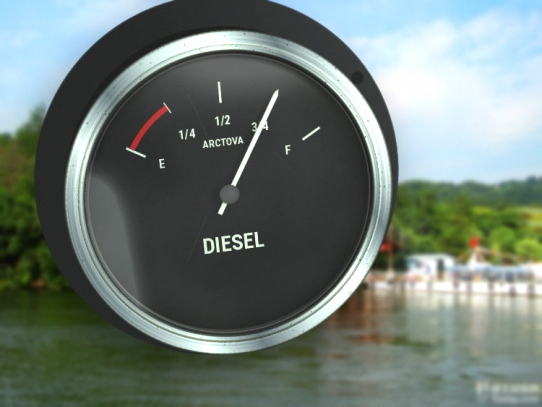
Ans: value=0.75
